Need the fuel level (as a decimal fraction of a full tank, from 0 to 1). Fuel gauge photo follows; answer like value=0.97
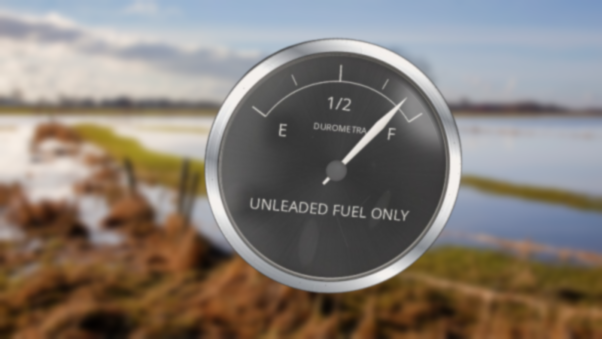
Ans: value=0.875
